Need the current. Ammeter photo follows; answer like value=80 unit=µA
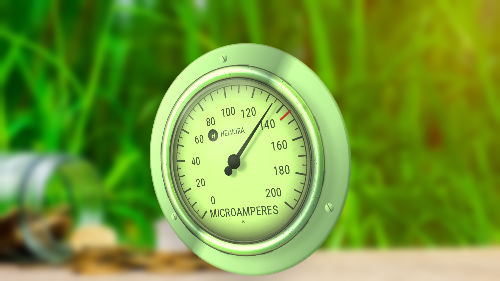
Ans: value=135 unit=µA
